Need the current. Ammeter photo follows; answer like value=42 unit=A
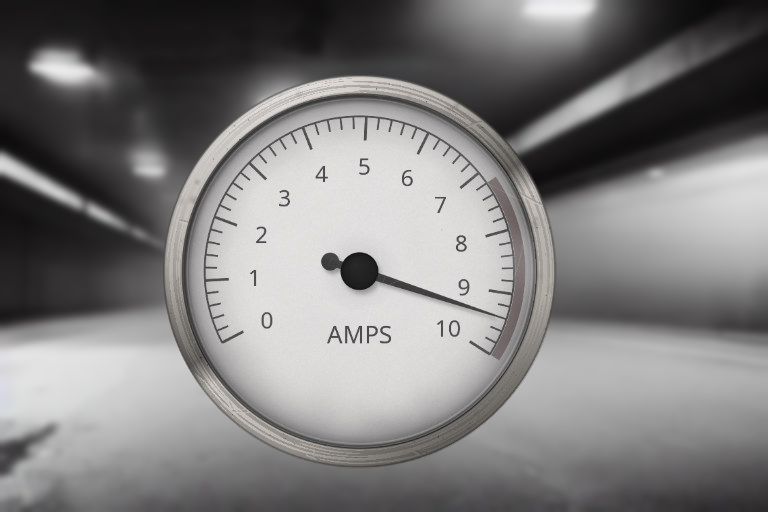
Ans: value=9.4 unit=A
